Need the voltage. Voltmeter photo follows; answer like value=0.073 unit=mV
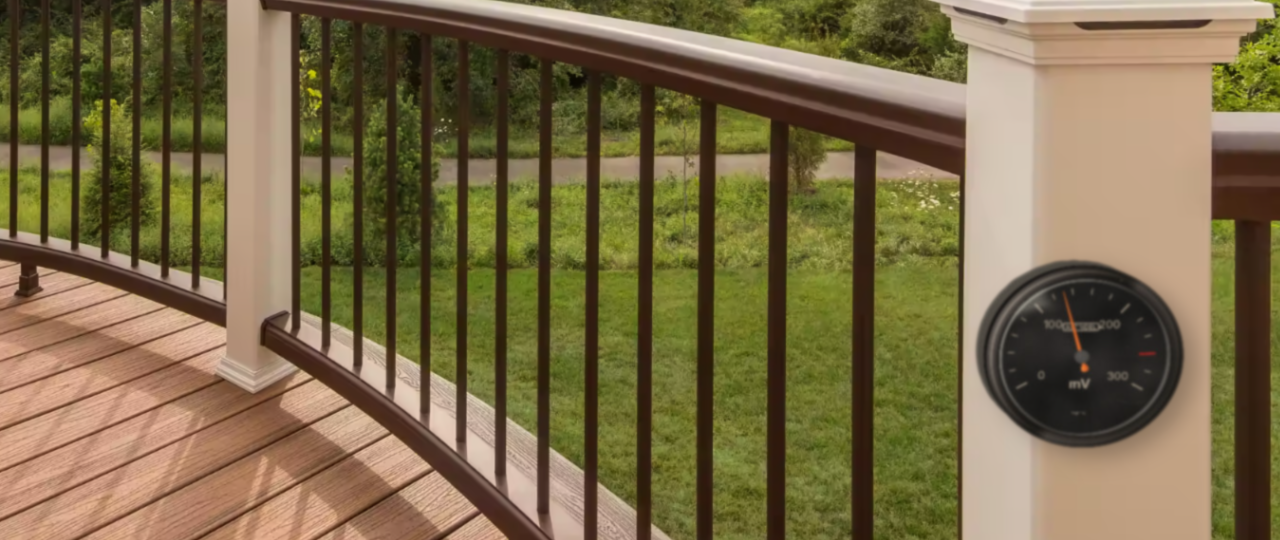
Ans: value=130 unit=mV
